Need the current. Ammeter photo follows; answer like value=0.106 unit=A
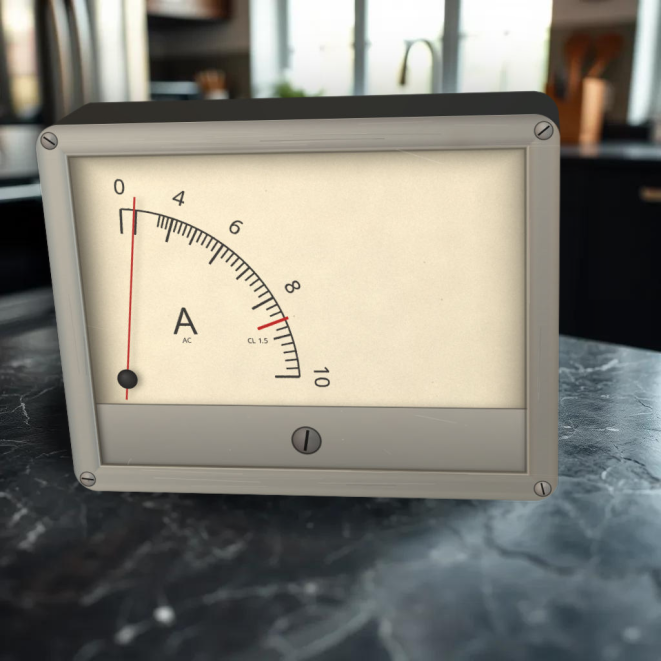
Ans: value=2 unit=A
